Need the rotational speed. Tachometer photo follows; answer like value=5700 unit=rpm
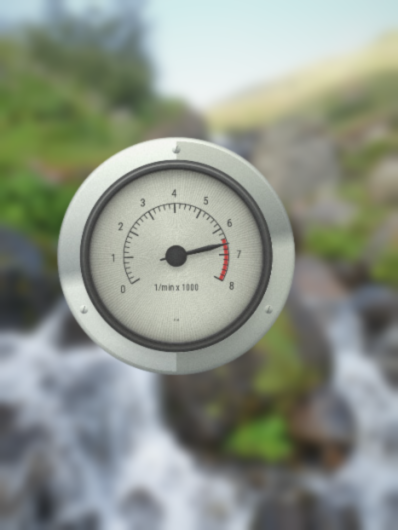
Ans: value=6600 unit=rpm
